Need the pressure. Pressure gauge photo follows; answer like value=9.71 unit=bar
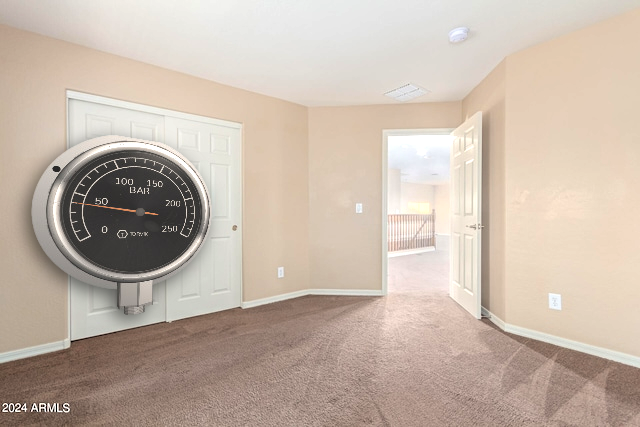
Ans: value=40 unit=bar
